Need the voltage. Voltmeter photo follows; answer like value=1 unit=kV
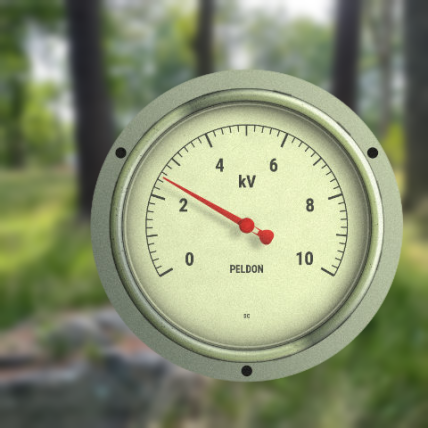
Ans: value=2.5 unit=kV
